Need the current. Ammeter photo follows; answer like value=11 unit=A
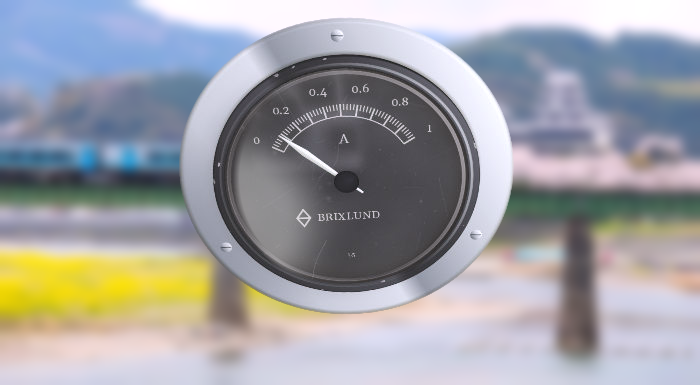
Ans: value=0.1 unit=A
